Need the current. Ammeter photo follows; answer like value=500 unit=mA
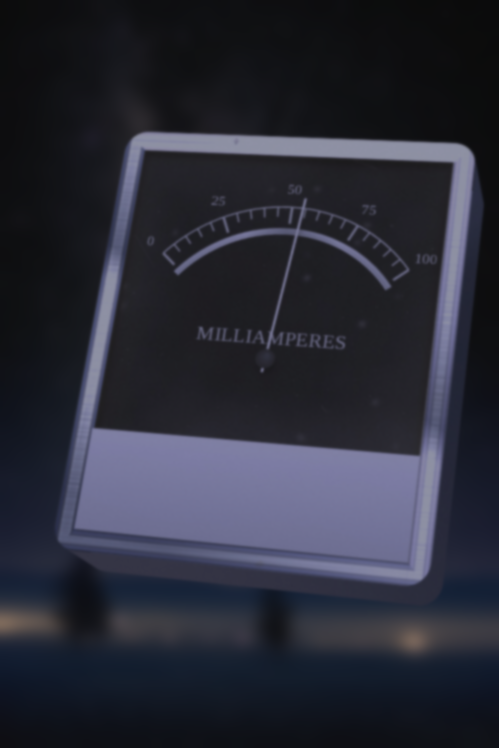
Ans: value=55 unit=mA
